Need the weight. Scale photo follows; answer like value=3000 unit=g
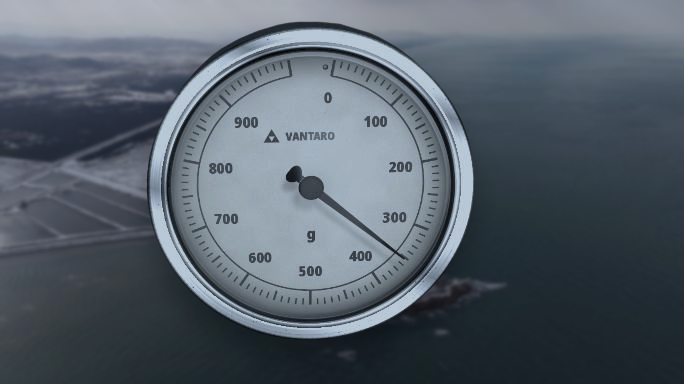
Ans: value=350 unit=g
